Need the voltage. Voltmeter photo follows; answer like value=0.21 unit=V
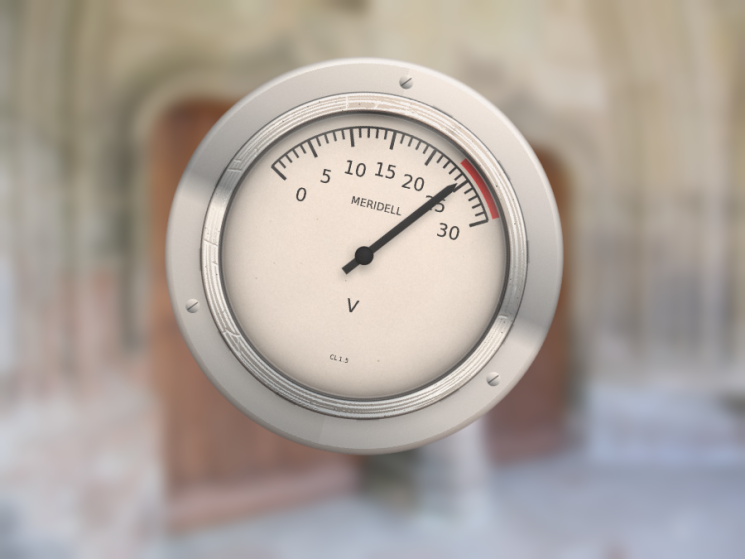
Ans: value=24.5 unit=V
